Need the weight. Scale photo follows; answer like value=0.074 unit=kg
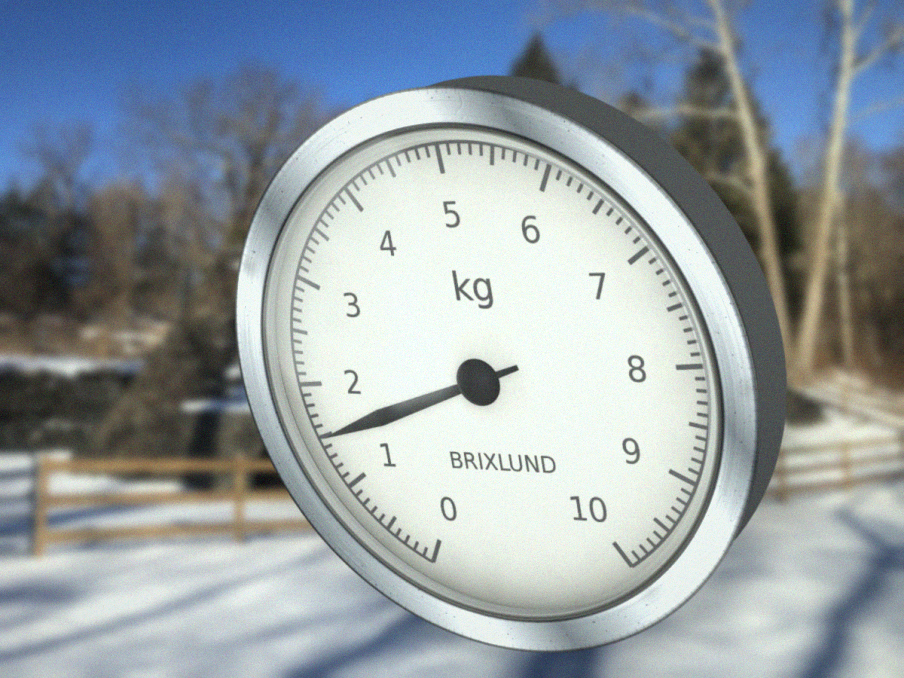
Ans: value=1.5 unit=kg
